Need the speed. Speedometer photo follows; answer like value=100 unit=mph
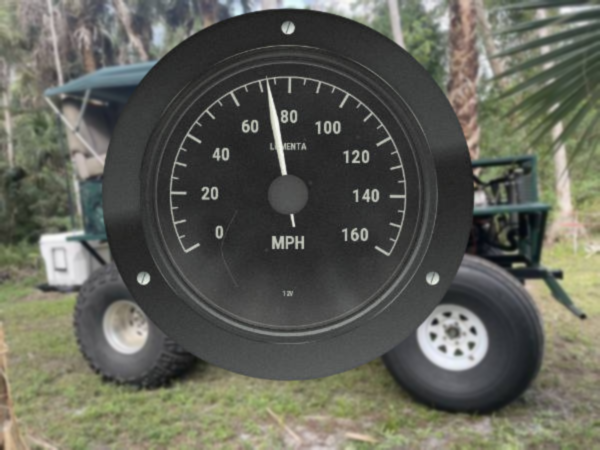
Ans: value=72.5 unit=mph
